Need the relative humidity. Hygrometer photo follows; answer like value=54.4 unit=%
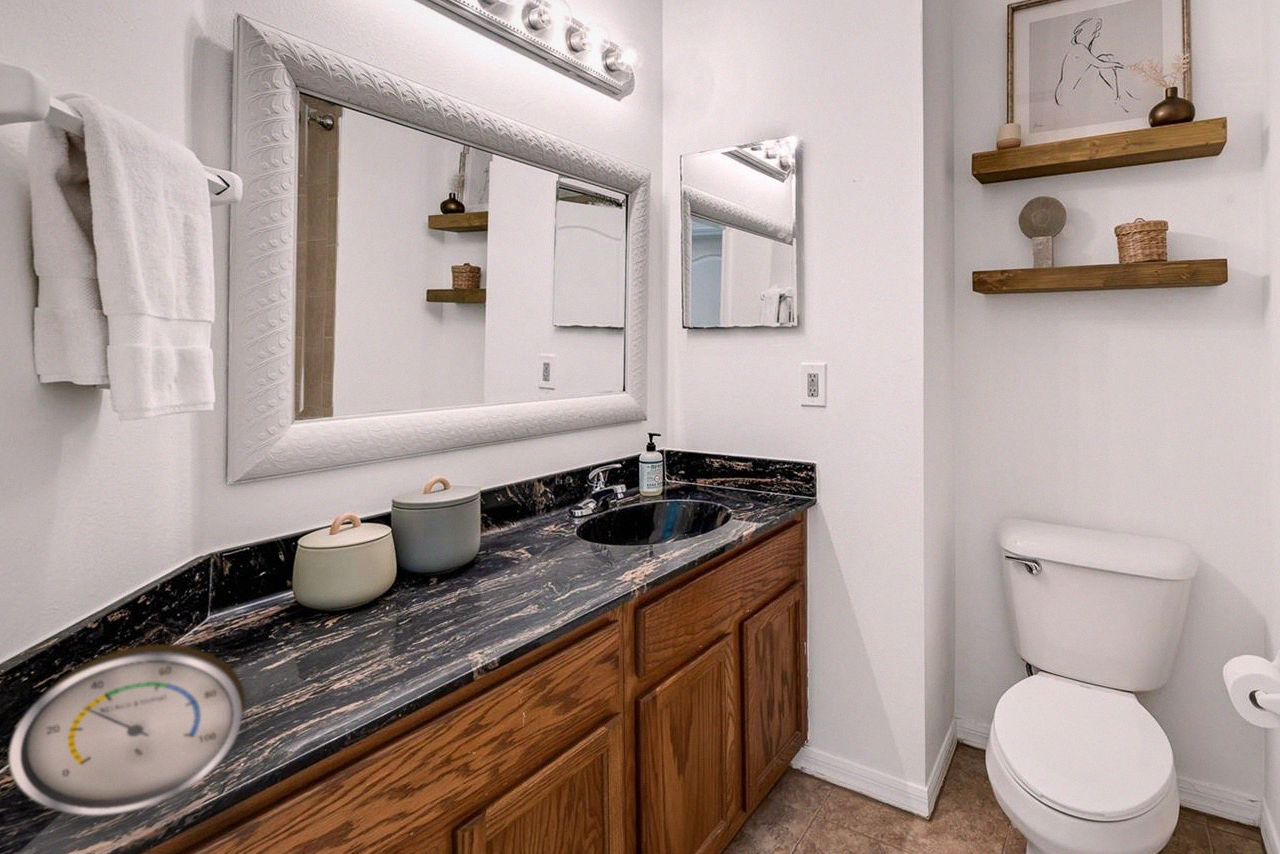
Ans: value=32 unit=%
